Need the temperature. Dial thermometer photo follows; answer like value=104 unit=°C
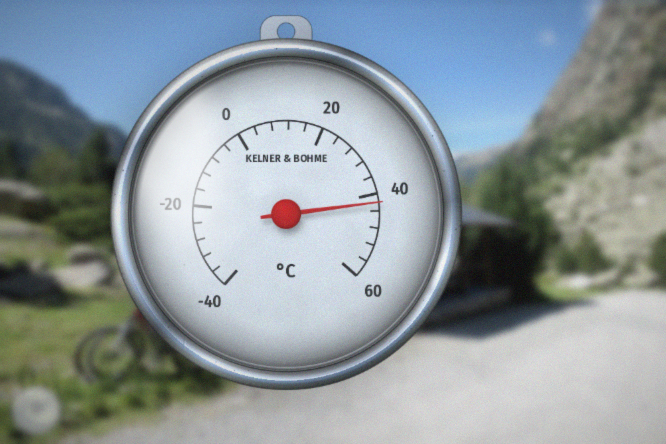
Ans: value=42 unit=°C
